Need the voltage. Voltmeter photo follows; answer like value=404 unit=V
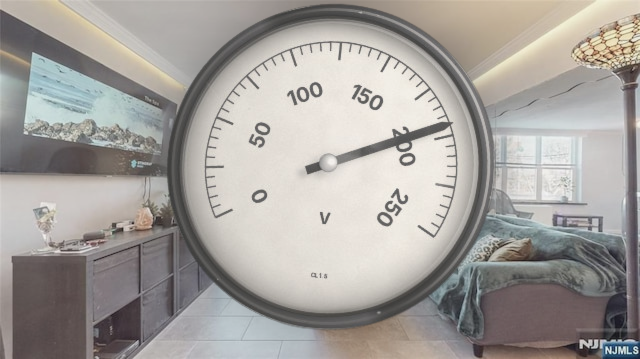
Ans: value=195 unit=V
